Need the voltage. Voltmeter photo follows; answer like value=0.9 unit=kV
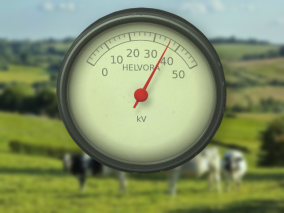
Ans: value=36 unit=kV
